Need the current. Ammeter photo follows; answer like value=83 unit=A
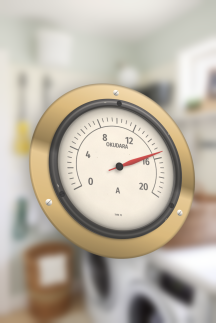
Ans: value=15.5 unit=A
